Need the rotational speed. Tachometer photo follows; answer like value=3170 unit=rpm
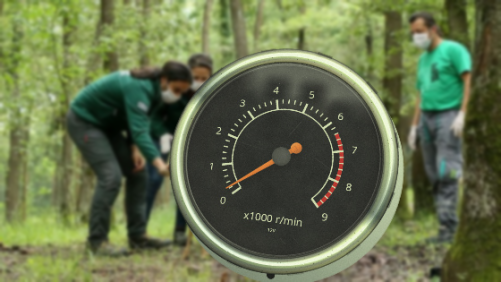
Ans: value=200 unit=rpm
